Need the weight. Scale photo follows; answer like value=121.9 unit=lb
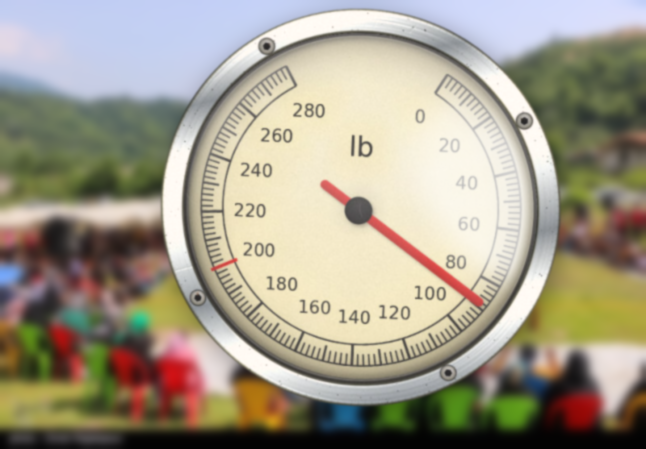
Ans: value=88 unit=lb
